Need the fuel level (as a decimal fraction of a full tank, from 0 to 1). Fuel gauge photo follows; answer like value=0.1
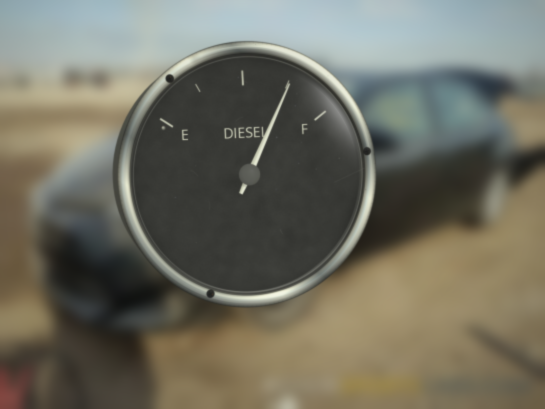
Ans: value=0.75
